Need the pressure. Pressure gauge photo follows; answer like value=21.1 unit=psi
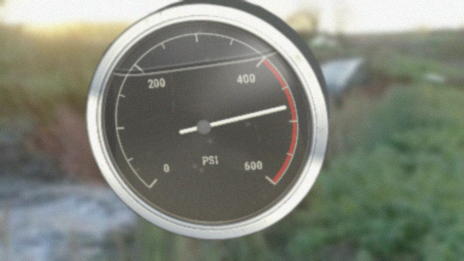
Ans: value=475 unit=psi
